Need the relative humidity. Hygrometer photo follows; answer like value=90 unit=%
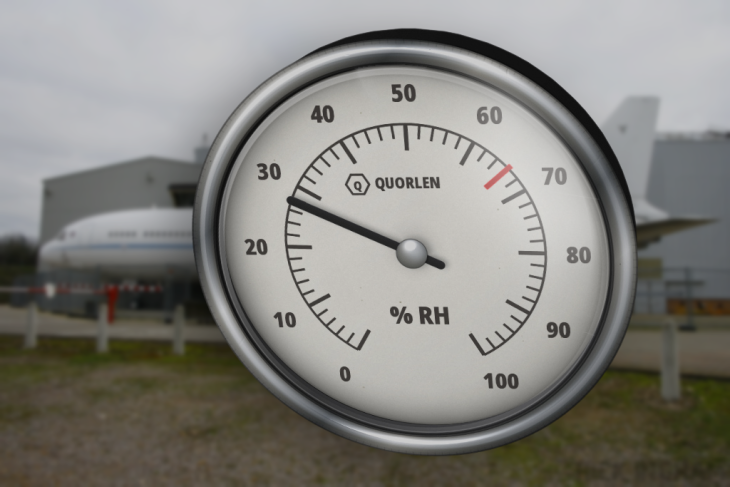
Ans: value=28 unit=%
